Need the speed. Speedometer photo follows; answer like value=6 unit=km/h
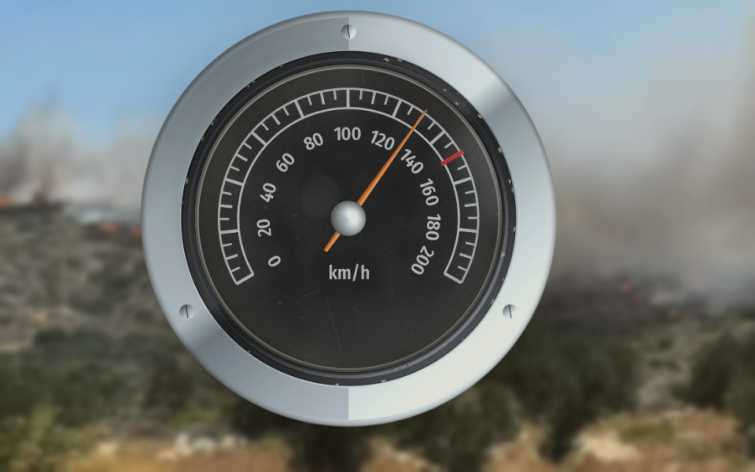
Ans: value=130 unit=km/h
